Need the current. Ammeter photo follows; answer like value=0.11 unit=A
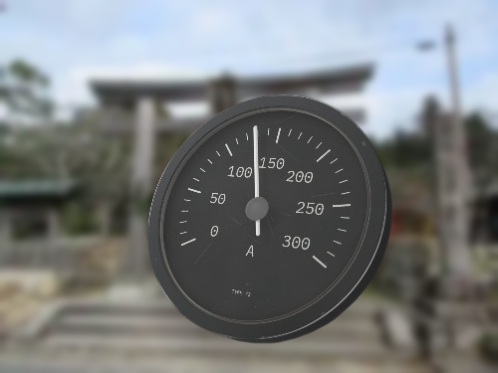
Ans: value=130 unit=A
